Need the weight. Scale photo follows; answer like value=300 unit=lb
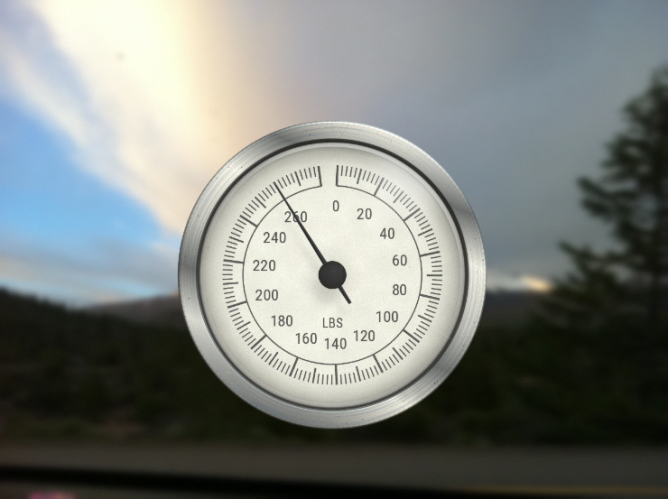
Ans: value=260 unit=lb
